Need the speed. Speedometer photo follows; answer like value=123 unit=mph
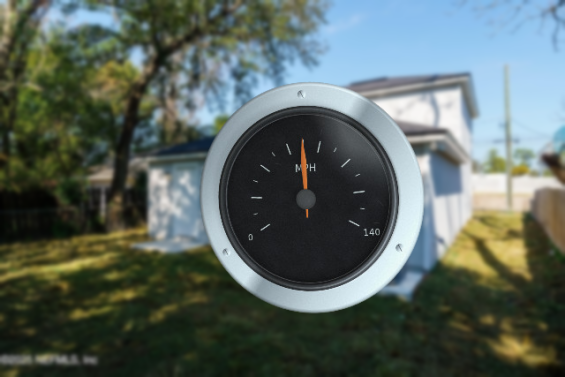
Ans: value=70 unit=mph
